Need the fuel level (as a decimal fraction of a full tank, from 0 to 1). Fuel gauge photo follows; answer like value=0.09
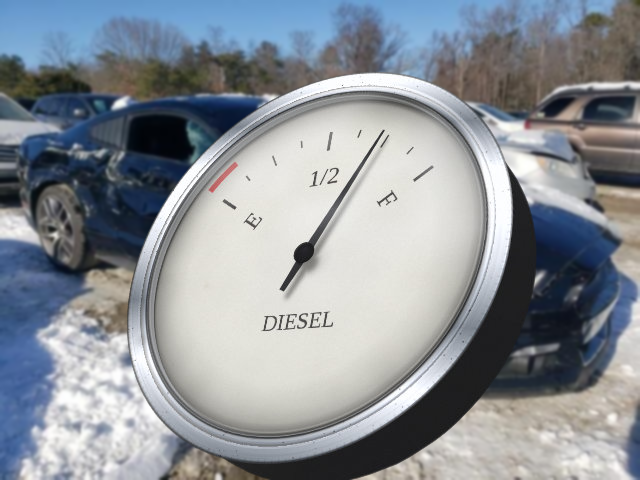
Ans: value=0.75
